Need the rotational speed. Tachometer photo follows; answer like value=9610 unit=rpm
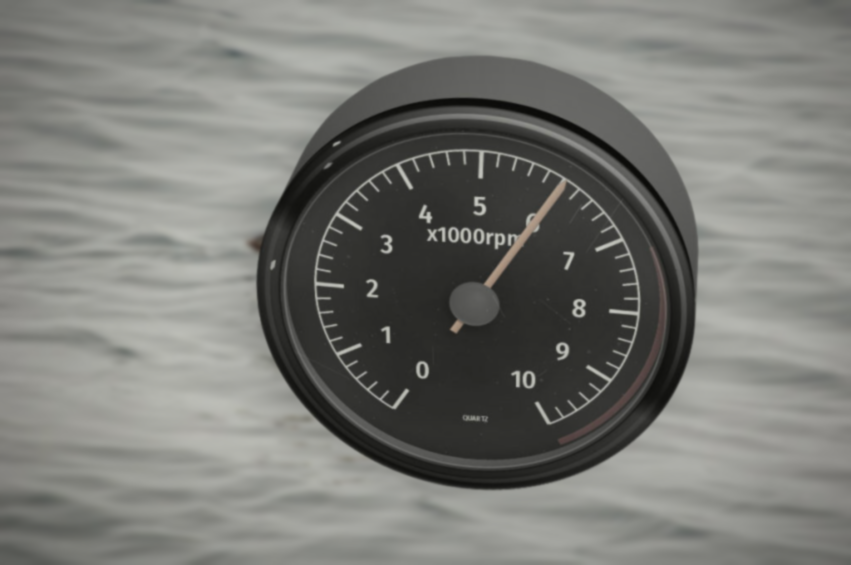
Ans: value=6000 unit=rpm
